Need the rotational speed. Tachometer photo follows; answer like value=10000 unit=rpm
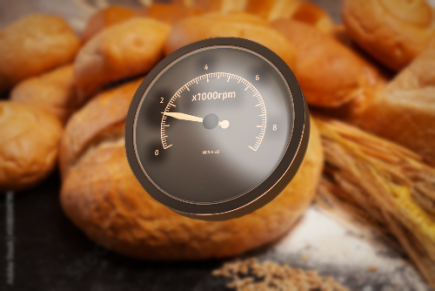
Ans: value=1500 unit=rpm
